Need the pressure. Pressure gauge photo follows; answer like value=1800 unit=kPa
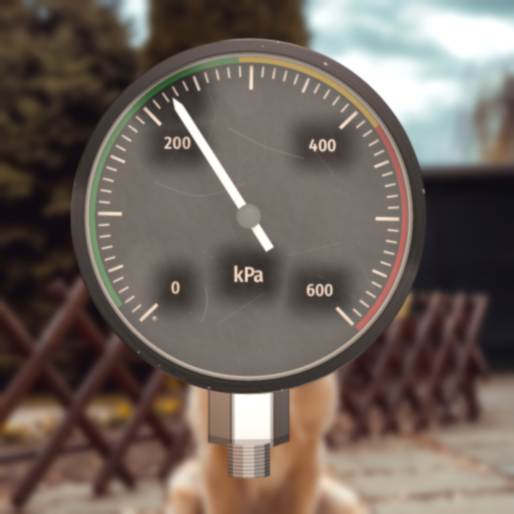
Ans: value=225 unit=kPa
